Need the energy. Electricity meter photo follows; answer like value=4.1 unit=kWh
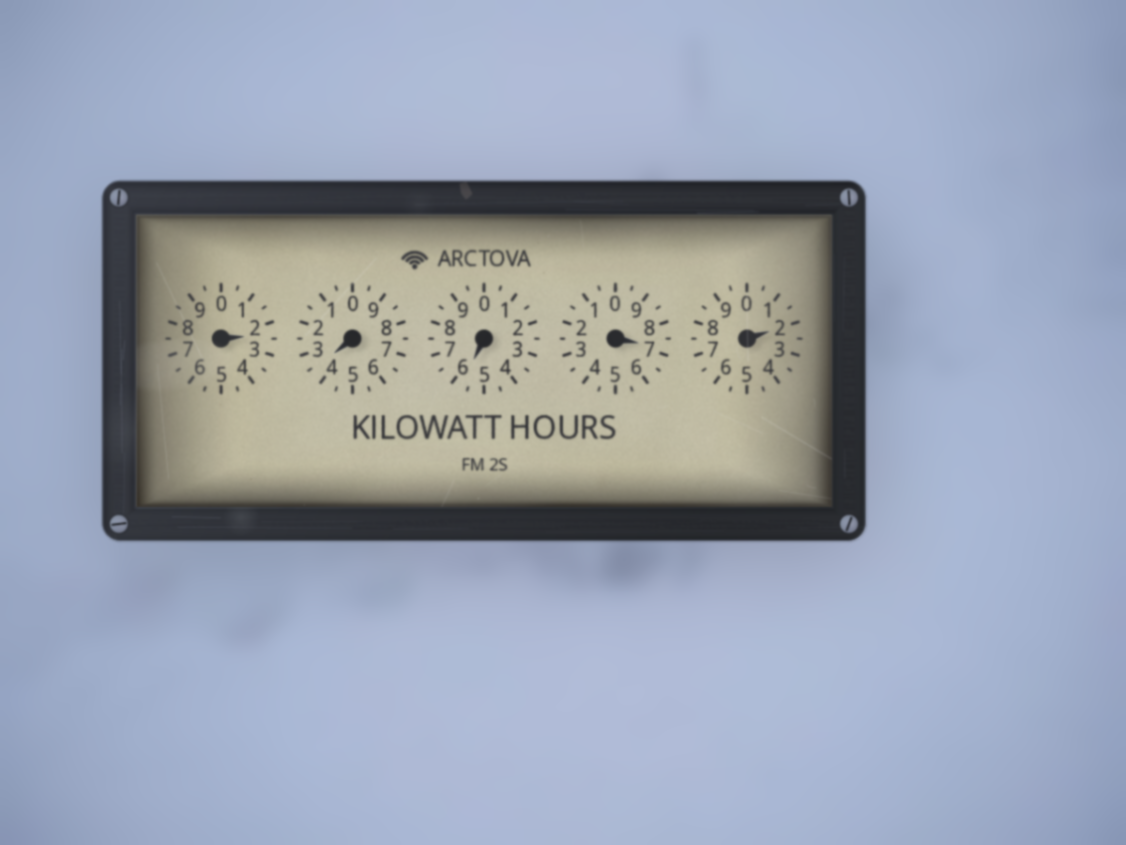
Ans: value=23572 unit=kWh
